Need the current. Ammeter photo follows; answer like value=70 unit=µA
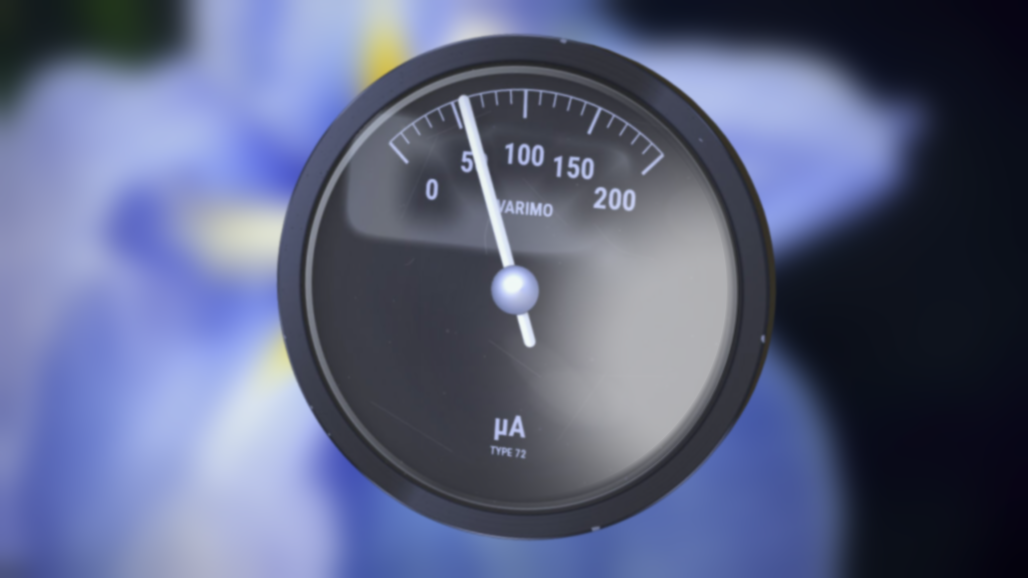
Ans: value=60 unit=µA
